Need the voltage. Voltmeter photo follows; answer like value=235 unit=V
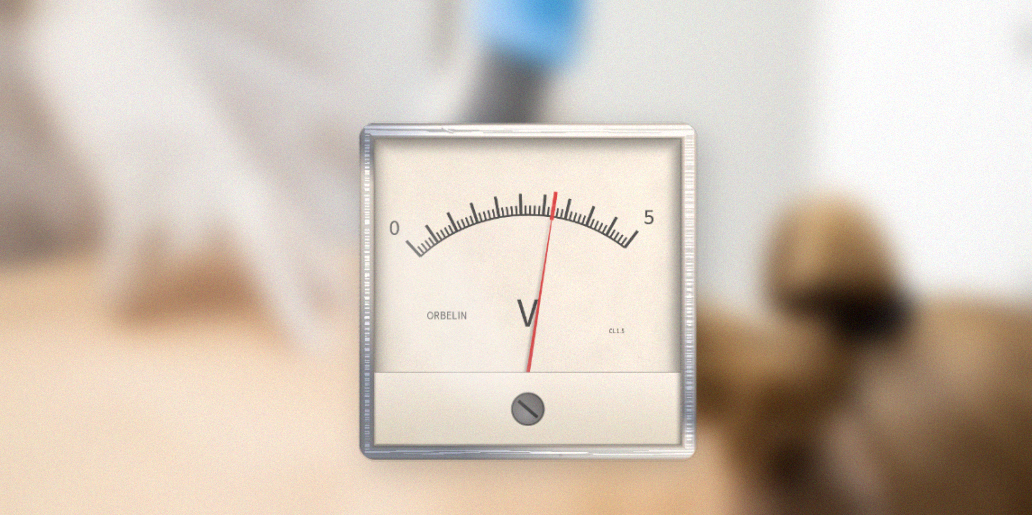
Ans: value=3.2 unit=V
